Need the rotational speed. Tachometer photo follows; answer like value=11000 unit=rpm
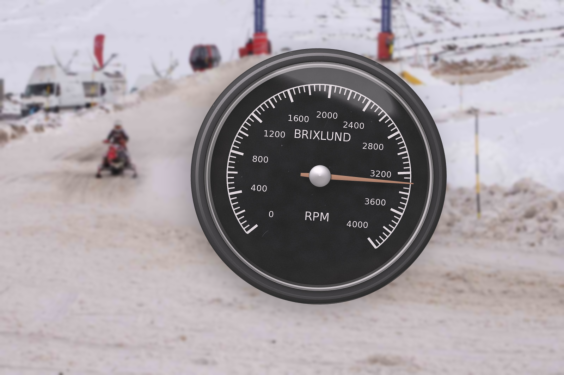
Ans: value=3300 unit=rpm
